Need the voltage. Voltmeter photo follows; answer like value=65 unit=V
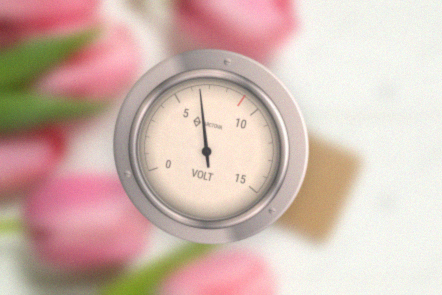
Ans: value=6.5 unit=V
